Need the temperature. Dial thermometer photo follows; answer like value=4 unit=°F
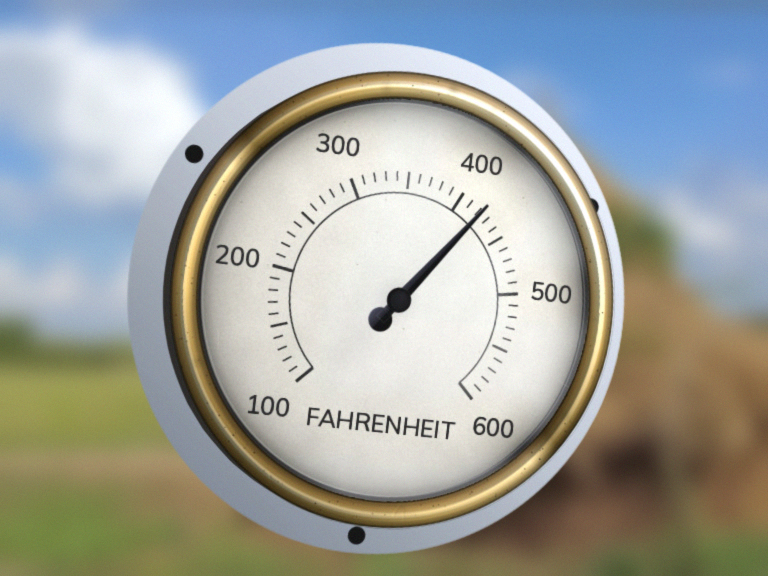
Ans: value=420 unit=°F
